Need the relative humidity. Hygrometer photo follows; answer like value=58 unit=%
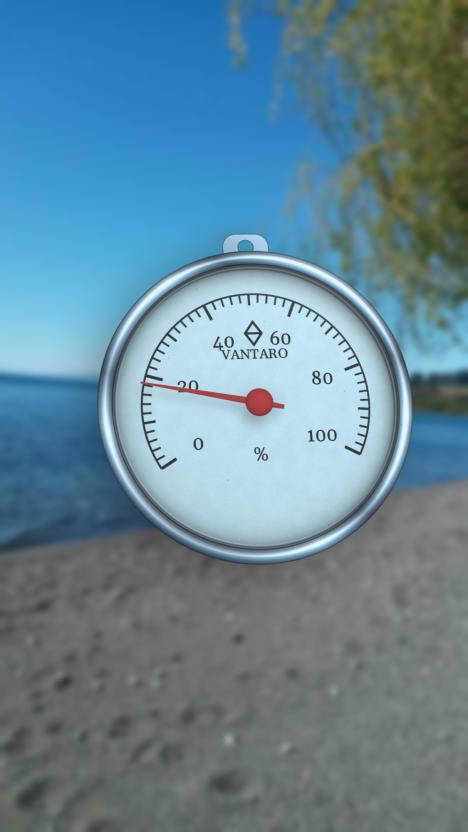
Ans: value=18 unit=%
